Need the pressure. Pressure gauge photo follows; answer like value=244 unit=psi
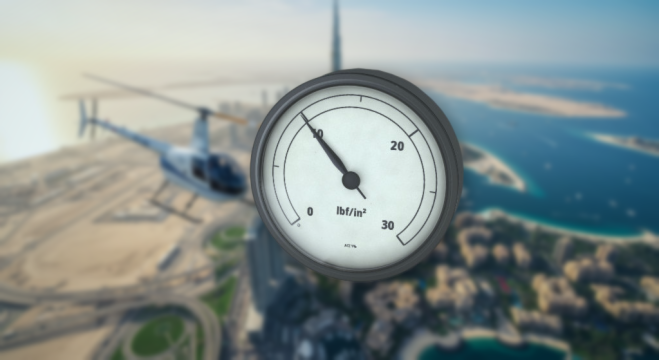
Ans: value=10 unit=psi
